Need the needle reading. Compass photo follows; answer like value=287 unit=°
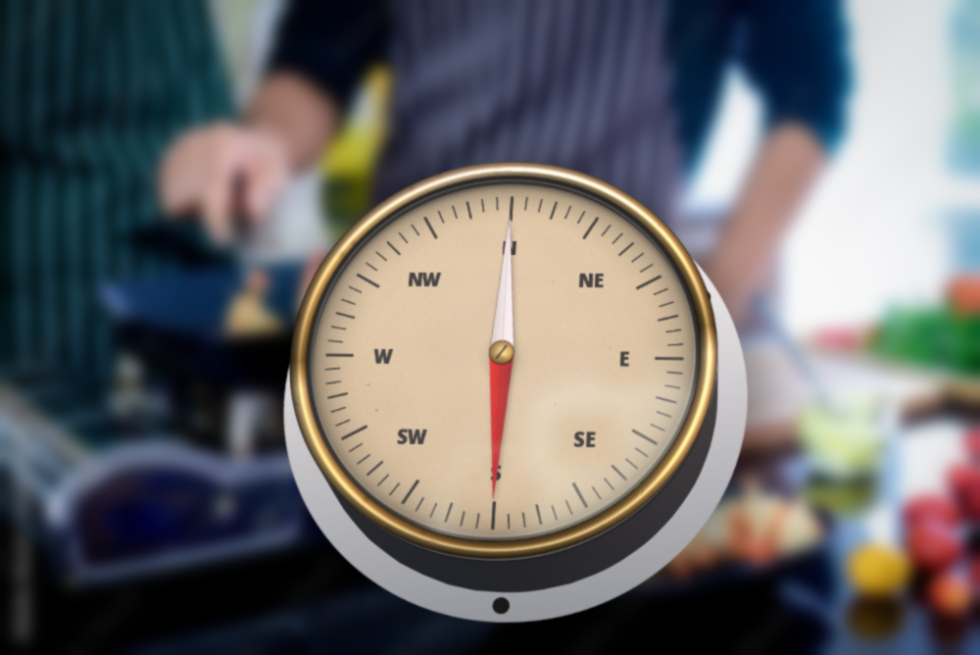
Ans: value=180 unit=°
